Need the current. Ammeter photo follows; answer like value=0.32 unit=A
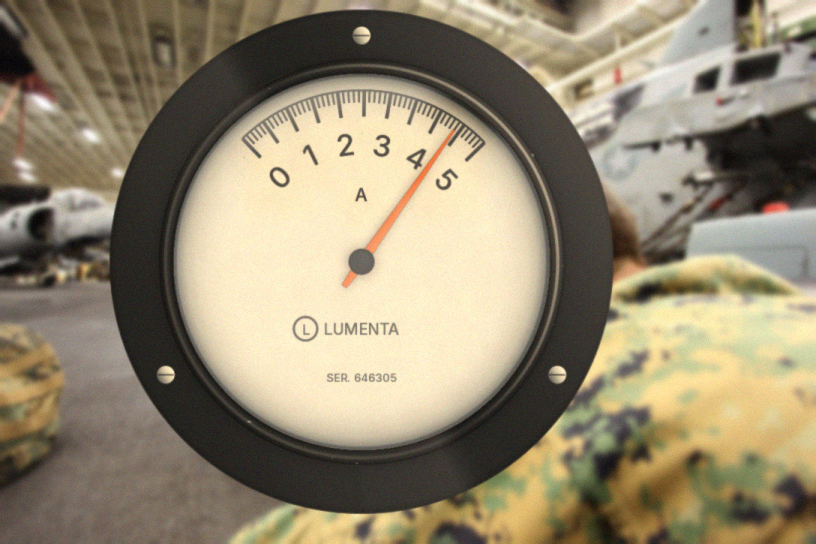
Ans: value=4.4 unit=A
